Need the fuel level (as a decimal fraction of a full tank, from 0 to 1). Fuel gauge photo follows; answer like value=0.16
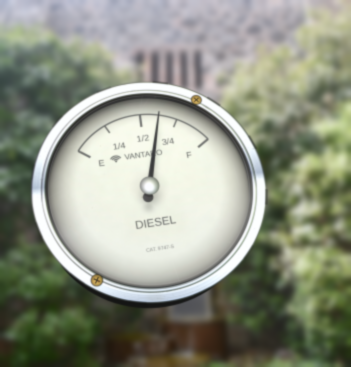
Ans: value=0.625
